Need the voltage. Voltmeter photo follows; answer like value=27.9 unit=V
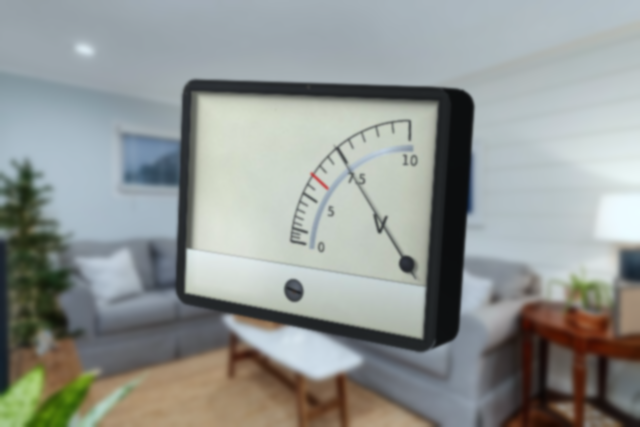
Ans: value=7.5 unit=V
